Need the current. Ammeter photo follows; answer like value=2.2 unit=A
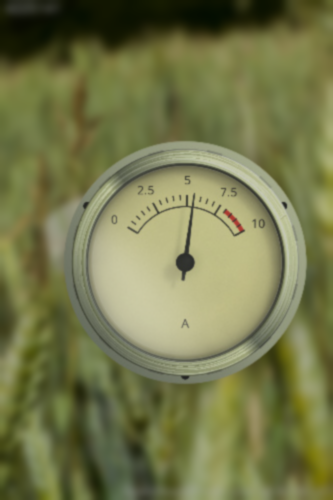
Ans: value=5.5 unit=A
